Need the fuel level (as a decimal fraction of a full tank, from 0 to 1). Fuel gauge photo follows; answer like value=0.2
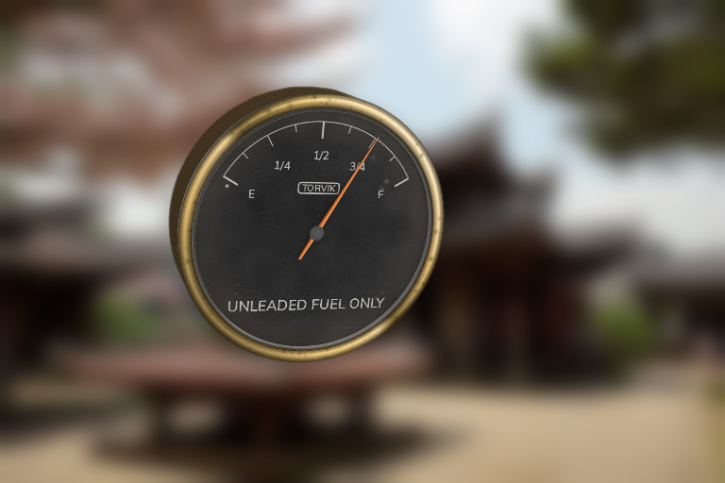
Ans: value=0.75
